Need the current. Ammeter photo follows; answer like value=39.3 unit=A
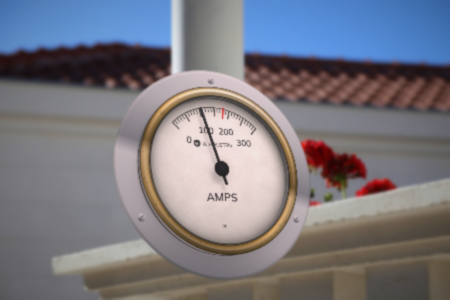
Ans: value=100 unit=A
